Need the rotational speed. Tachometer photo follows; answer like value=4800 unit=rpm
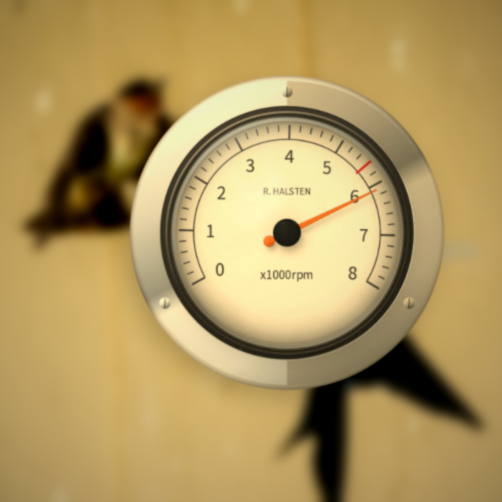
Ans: value=6100 unit=rpm
